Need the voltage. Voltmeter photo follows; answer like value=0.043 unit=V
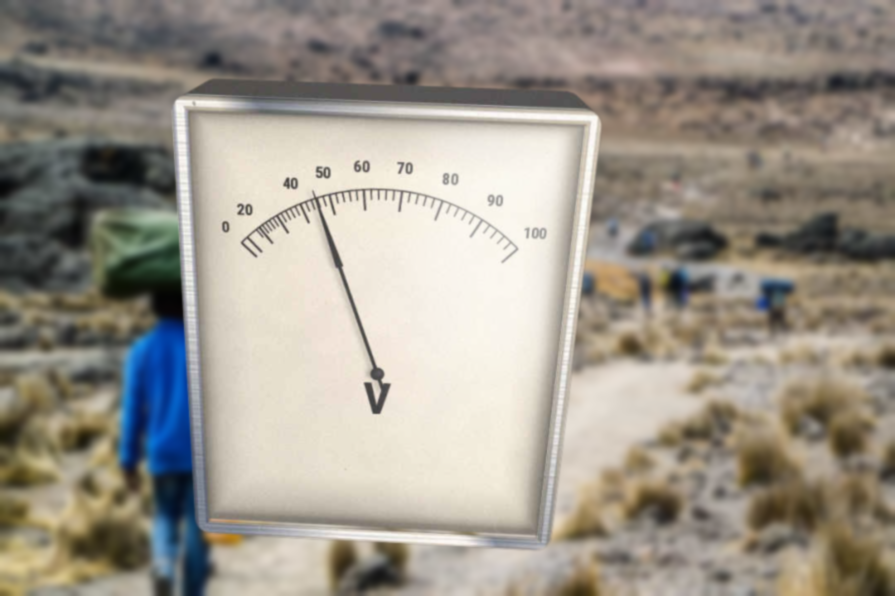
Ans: value=46 unit=V
